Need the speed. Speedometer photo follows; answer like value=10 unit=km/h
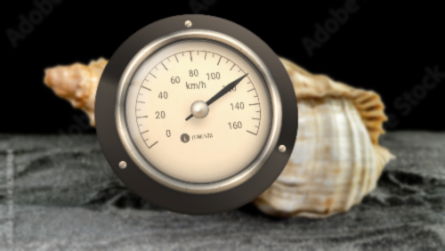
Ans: value=120 unit=km/h
